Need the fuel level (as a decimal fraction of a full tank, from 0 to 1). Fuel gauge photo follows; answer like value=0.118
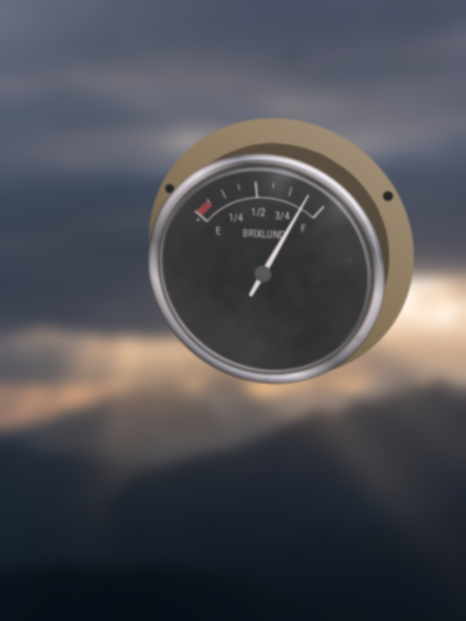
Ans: value=0.875
